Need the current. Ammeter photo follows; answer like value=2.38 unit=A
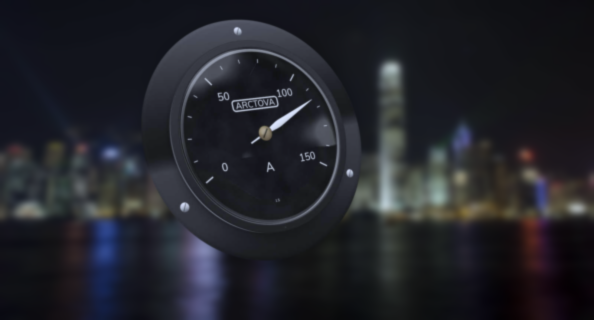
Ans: value=115 unit=A
